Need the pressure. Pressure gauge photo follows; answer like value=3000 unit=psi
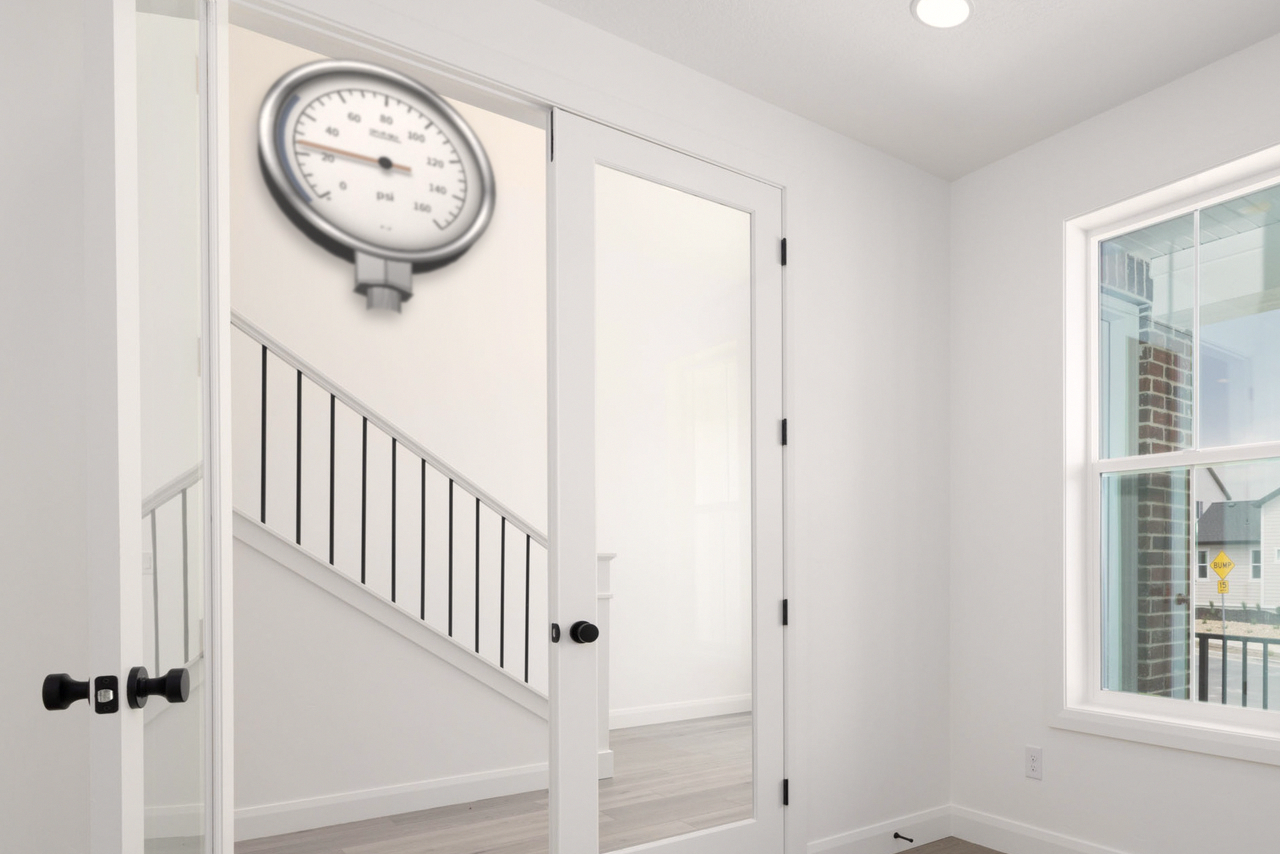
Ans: value=25 unit=psi
